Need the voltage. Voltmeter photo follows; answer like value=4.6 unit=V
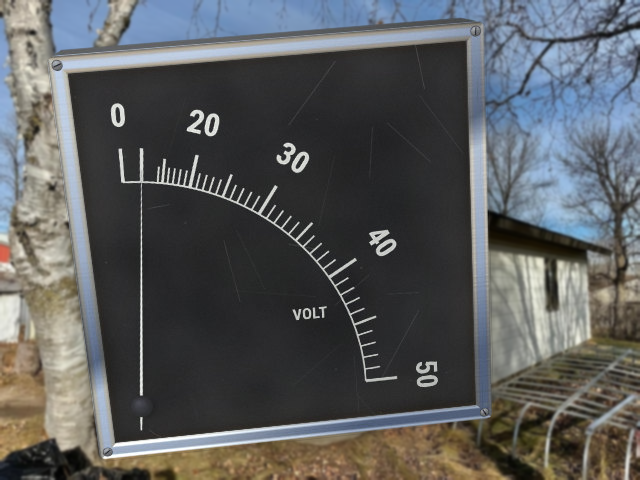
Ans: value=10 unit=V
